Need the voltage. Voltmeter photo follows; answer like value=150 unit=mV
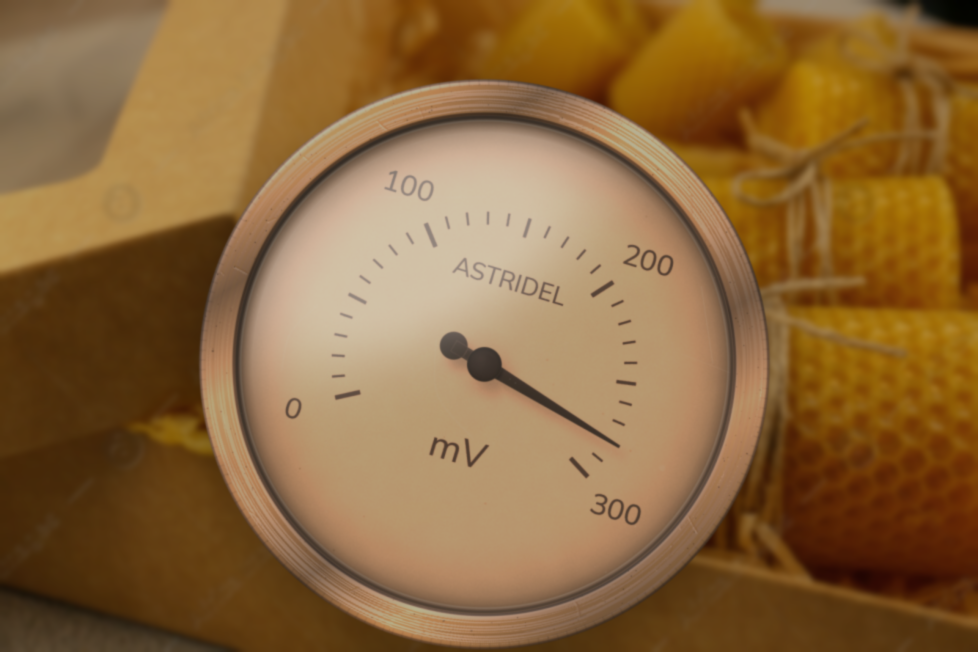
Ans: value=280 unit=mV
